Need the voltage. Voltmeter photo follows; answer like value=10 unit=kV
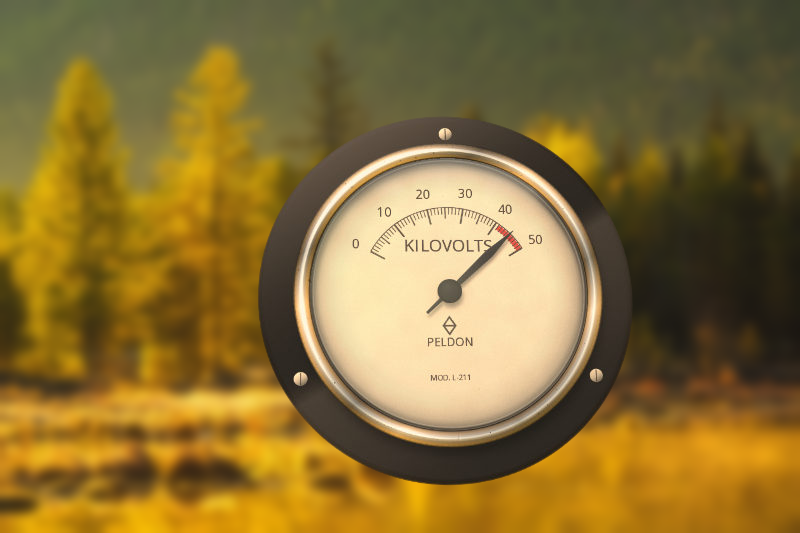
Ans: value=45 unit=kV
